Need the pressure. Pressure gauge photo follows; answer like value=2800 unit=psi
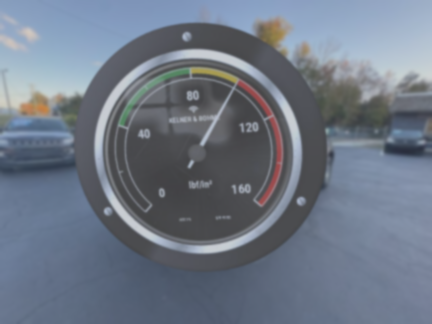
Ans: value=100 unit=psi
